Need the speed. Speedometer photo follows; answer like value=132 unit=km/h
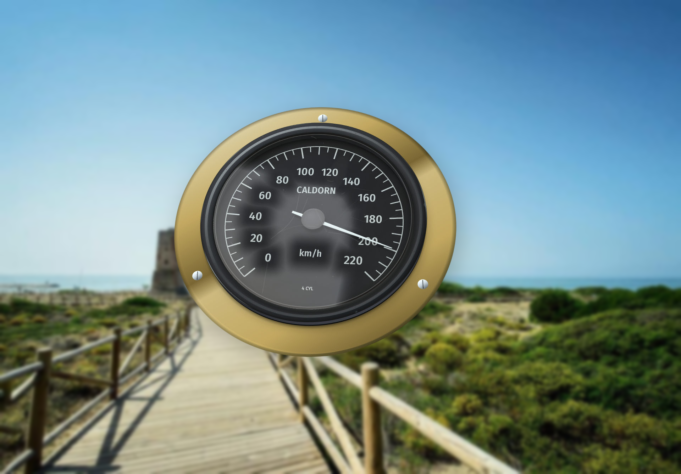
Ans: value=200 unit=km/h
